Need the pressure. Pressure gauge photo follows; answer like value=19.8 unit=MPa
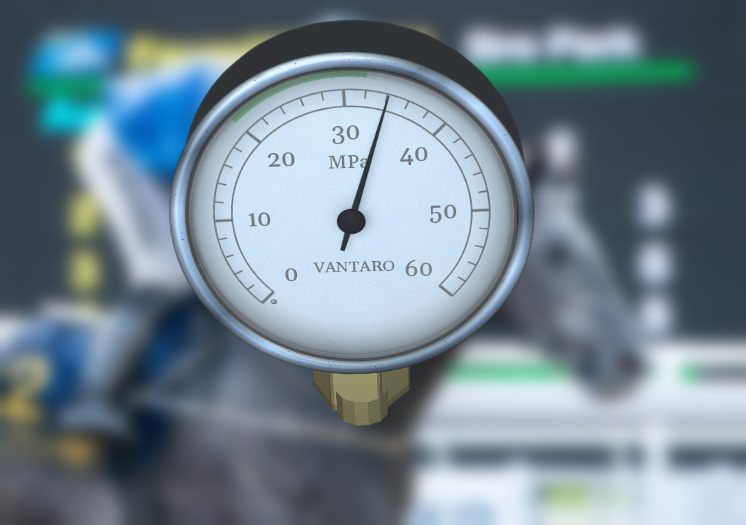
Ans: value=34 unit=MPa
